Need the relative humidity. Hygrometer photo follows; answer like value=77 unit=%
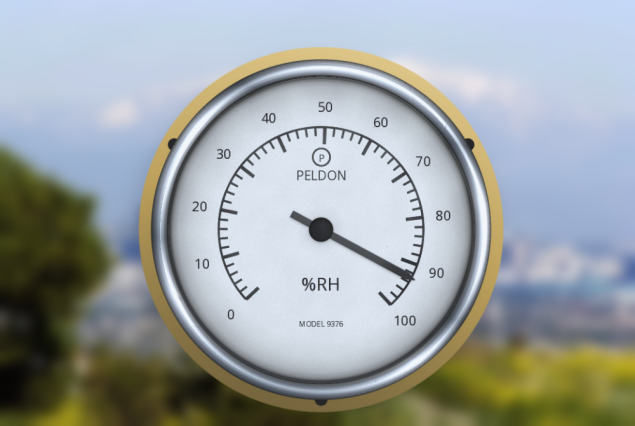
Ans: value=93 unit=%
